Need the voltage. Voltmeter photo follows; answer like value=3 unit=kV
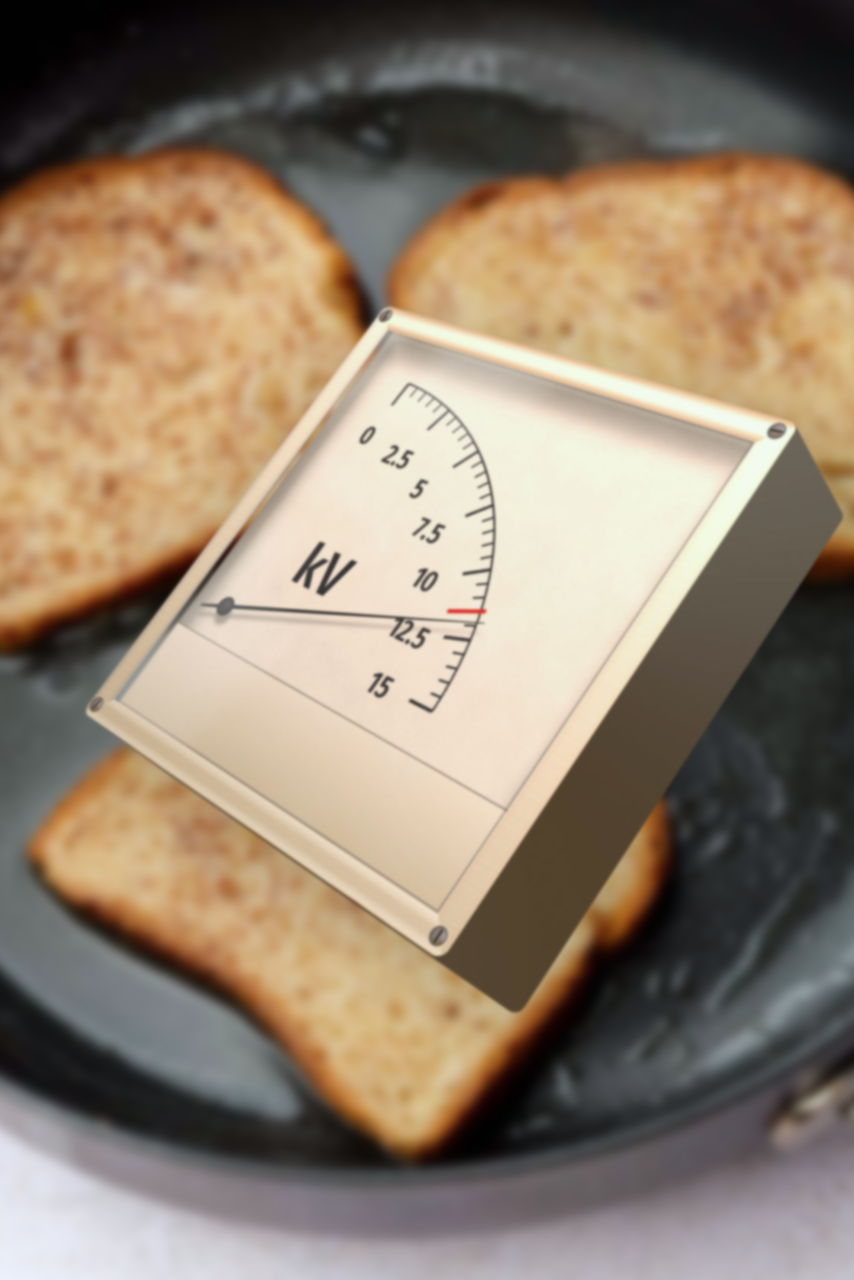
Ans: value=12 unit=kV
